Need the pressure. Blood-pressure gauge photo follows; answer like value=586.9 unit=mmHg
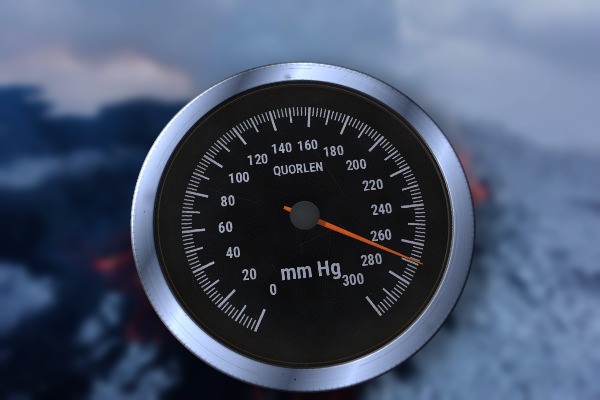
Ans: value=270 unit=mmHg
